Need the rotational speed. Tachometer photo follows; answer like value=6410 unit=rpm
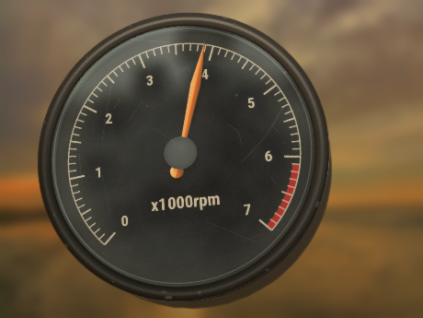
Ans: value=3900 unit=rpm
